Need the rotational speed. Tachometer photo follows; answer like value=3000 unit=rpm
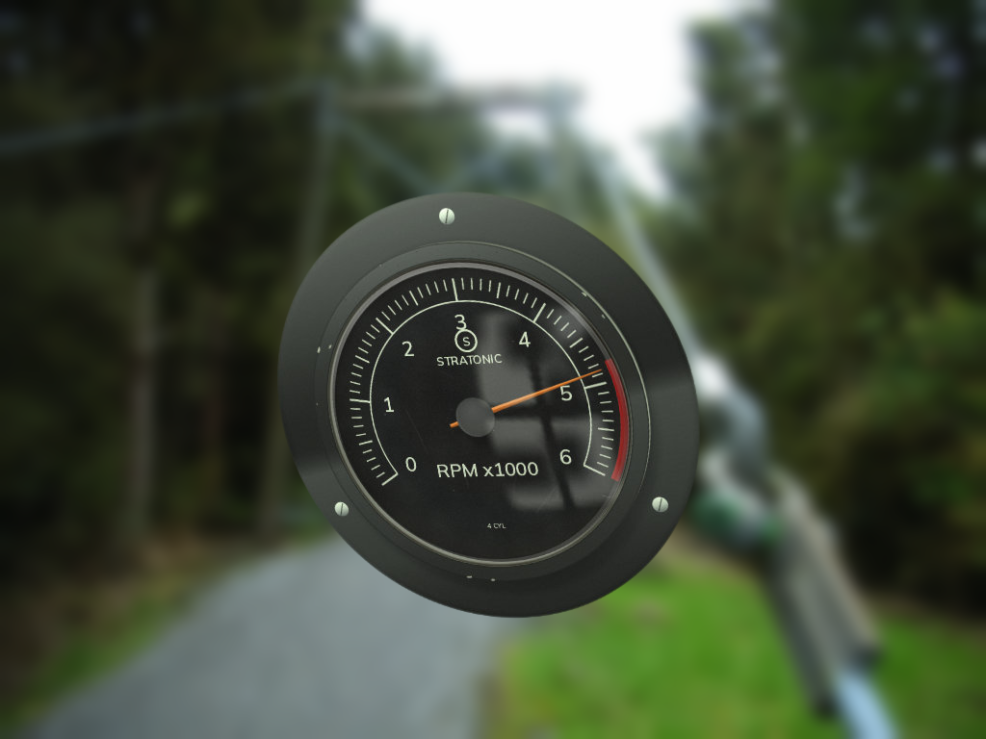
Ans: value=4850 unit=rpm
